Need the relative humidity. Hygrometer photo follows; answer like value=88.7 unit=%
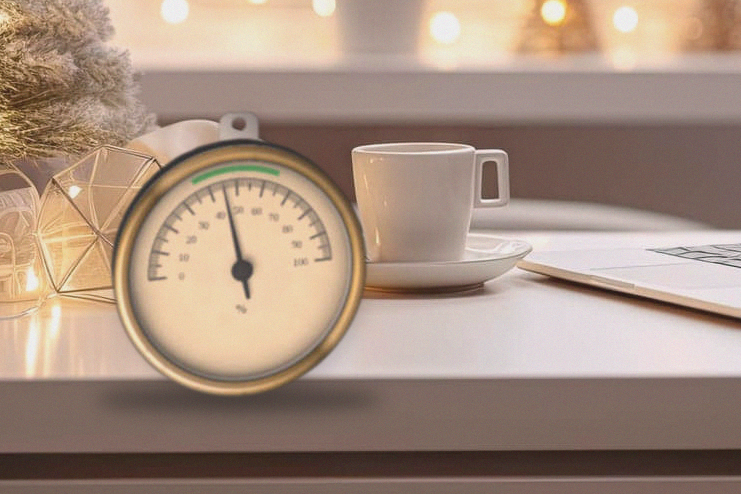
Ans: value=45 unit=%
